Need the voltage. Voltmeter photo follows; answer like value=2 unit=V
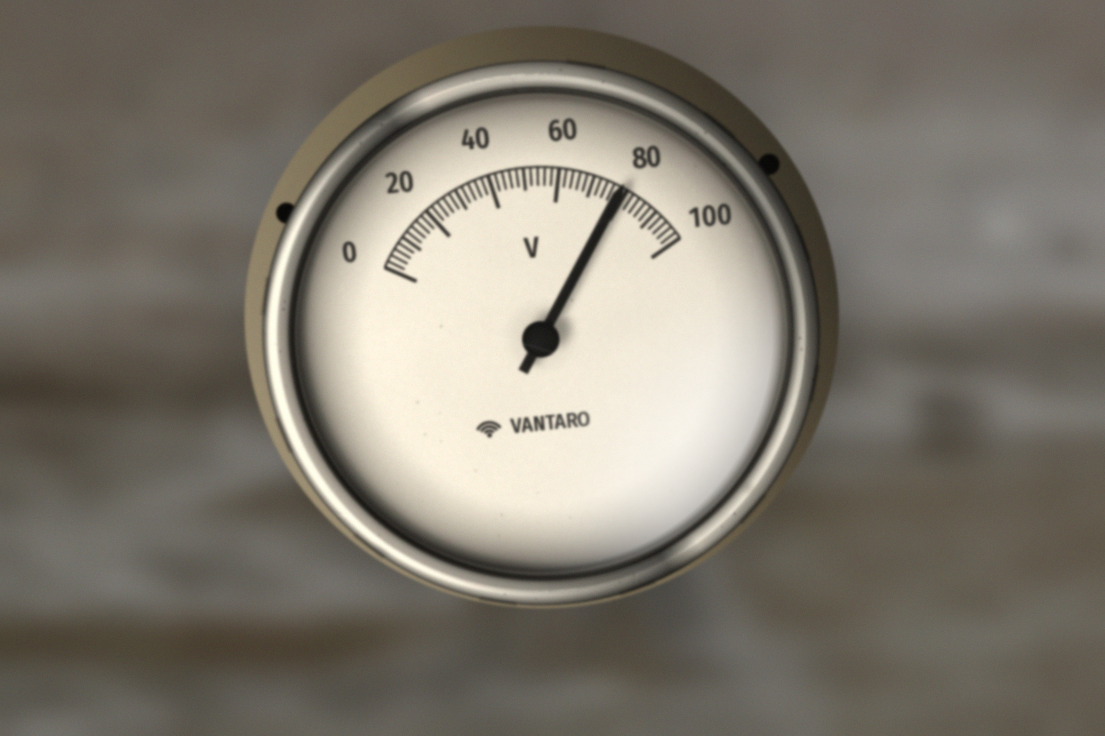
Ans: value=78 unit=V
